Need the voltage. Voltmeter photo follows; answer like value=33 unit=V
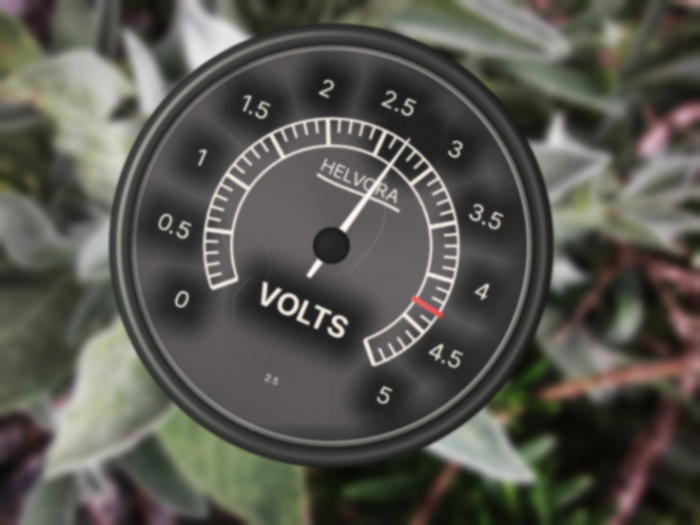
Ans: value=2.7 unit=V
